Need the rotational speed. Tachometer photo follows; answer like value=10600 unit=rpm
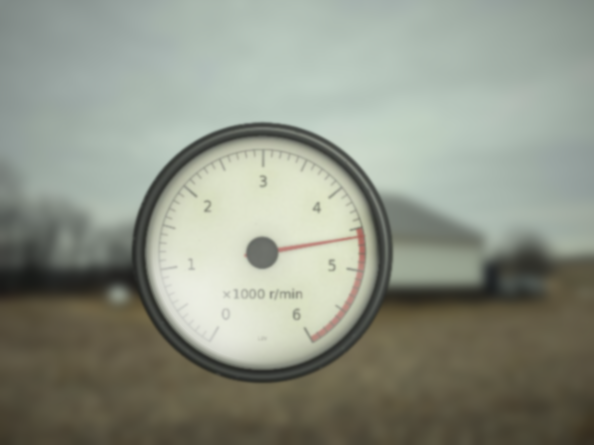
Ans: value=4600 unit=rpm
